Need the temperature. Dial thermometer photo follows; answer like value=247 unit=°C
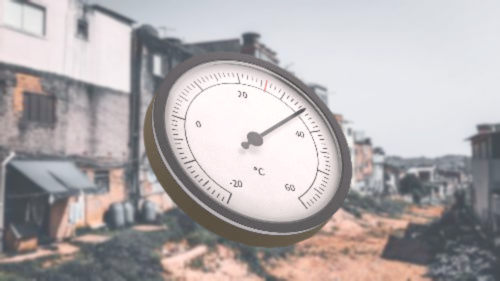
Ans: value=35 unit=°C
